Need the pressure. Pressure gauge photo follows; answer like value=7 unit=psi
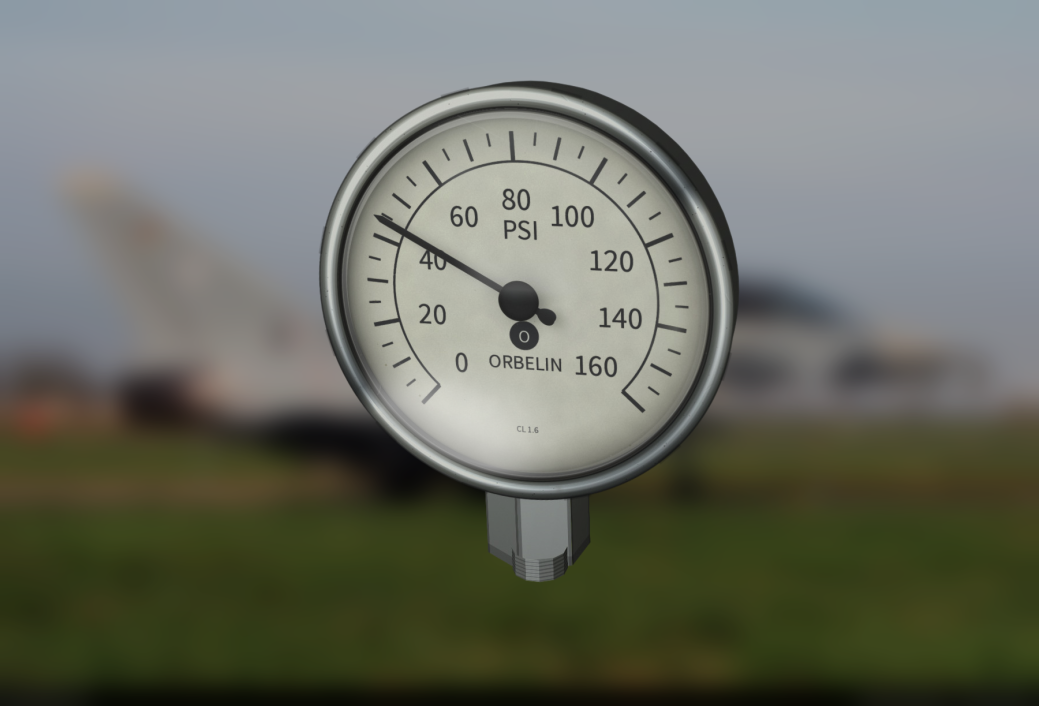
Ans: value=45 unit=psi
